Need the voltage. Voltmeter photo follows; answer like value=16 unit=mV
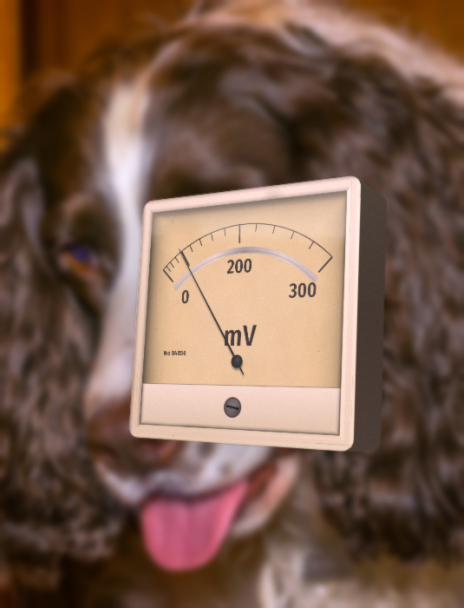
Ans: value=100 unit=mV
